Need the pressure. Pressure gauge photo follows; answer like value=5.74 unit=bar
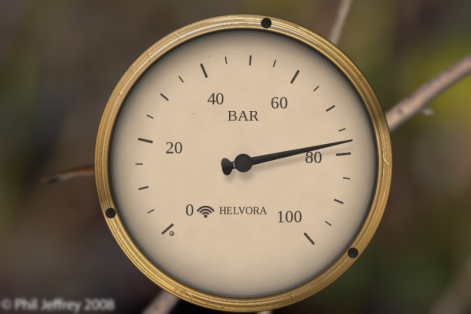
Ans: value=77.5 unit=bar
